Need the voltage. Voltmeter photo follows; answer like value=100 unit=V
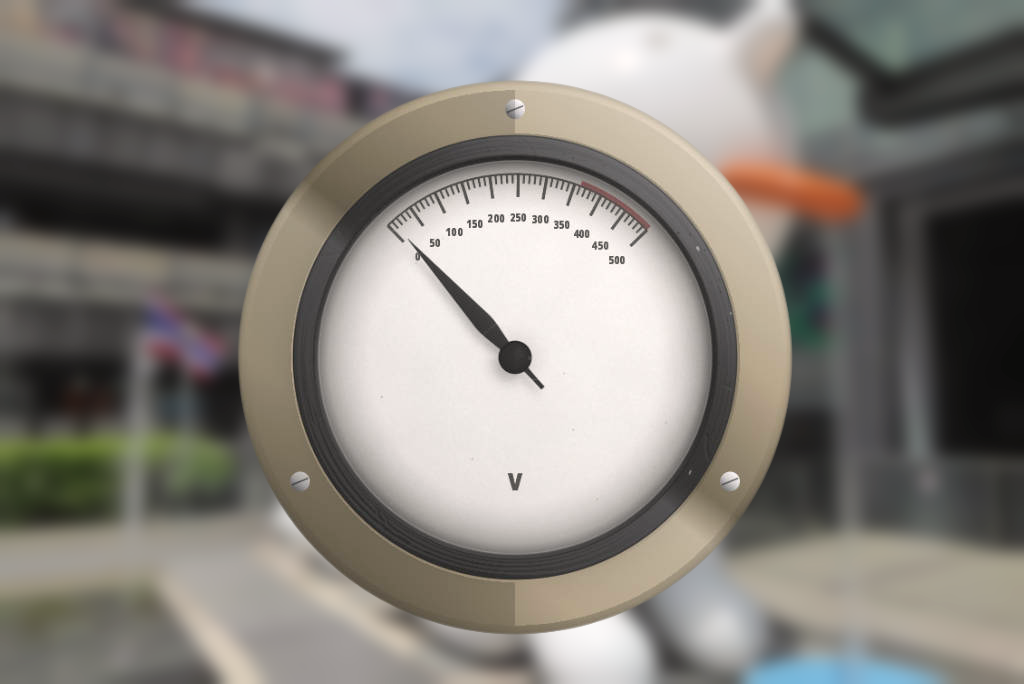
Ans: value=10 unit=V
